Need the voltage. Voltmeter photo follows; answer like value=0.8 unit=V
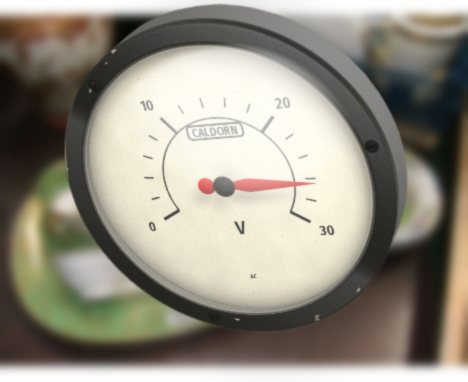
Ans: value=26 unit=V
